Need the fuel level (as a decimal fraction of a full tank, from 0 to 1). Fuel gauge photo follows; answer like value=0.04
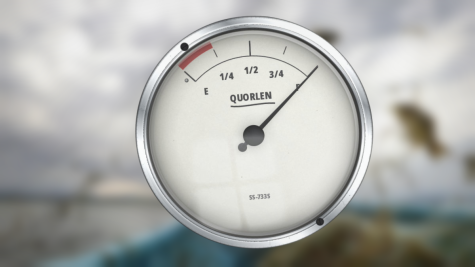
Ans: value=1
